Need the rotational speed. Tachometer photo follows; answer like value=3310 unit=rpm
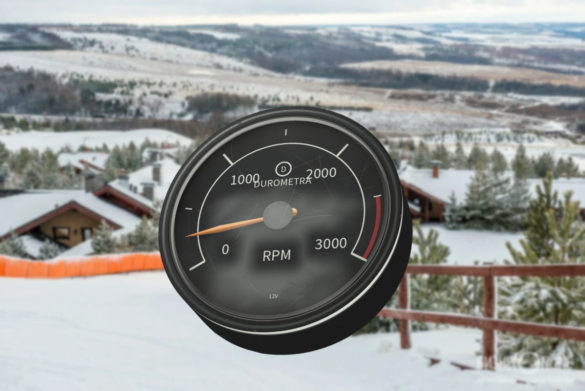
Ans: value=250 unit=rpm
